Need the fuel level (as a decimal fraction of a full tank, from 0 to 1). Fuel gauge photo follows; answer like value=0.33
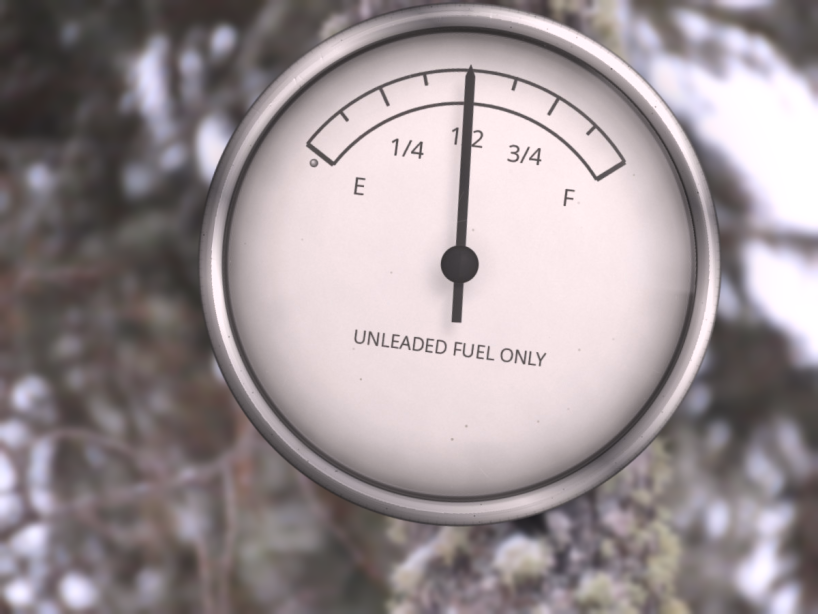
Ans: value=0.5
